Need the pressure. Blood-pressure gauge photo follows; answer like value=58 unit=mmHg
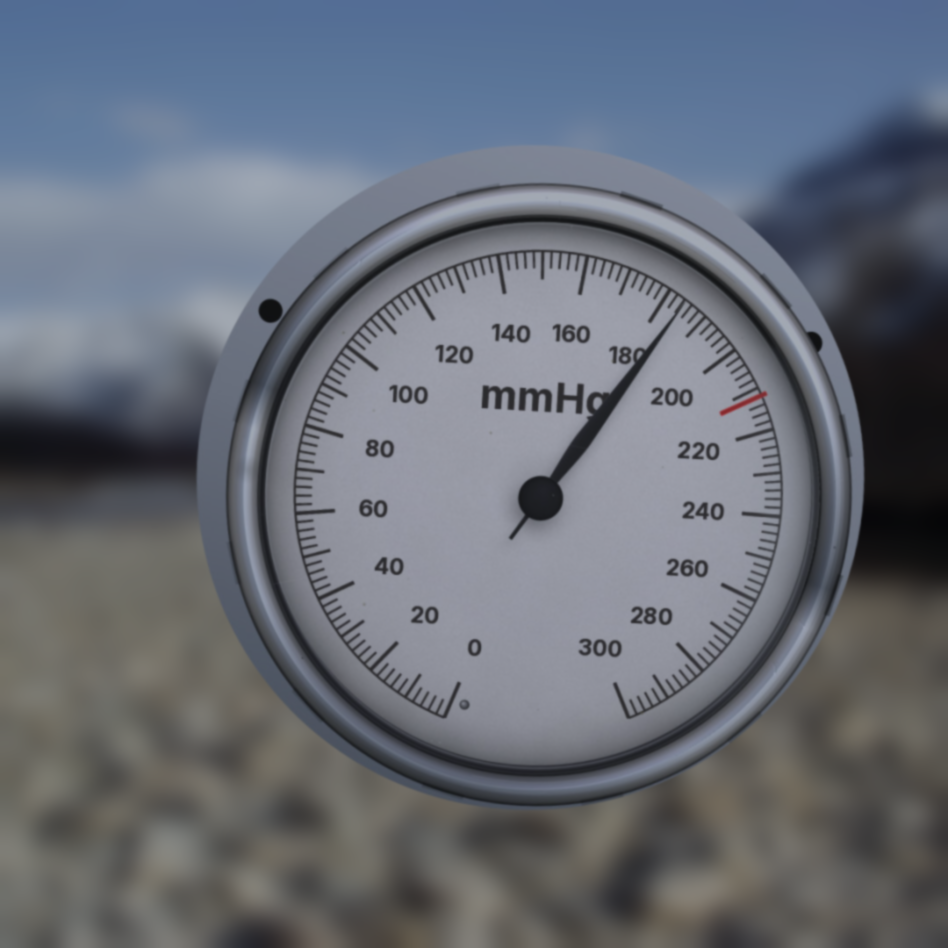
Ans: value=184 unit=mmHg
